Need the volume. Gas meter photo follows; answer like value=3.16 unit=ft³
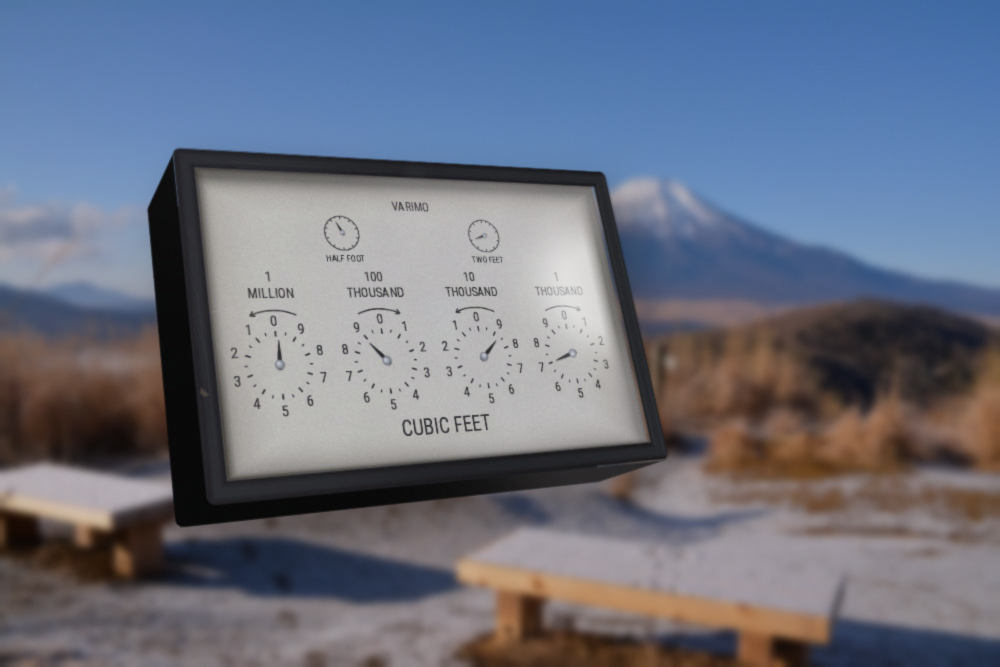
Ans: value=988700 unit=ft³
